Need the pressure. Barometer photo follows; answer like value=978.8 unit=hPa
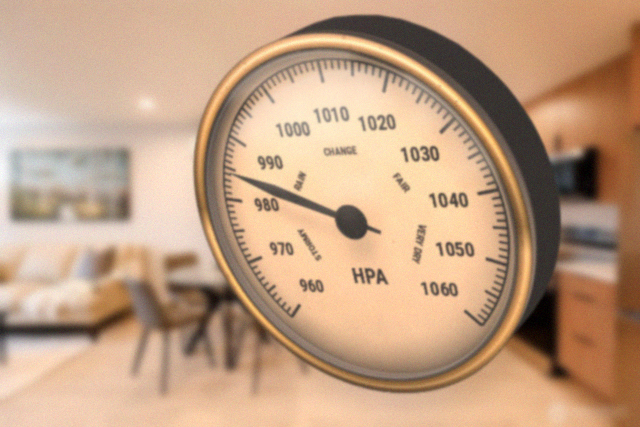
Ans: value=985 unit=hPa
